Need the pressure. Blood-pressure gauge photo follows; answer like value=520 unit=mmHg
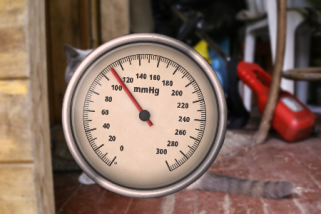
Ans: value=110 unit=mmHg
